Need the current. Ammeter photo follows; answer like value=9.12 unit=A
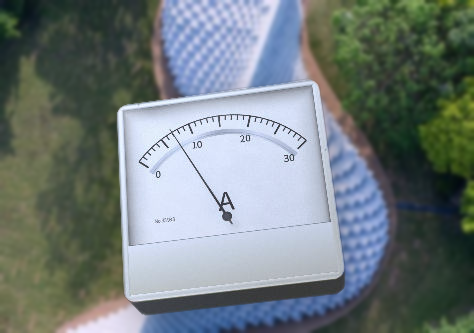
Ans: value=7 unit=A
